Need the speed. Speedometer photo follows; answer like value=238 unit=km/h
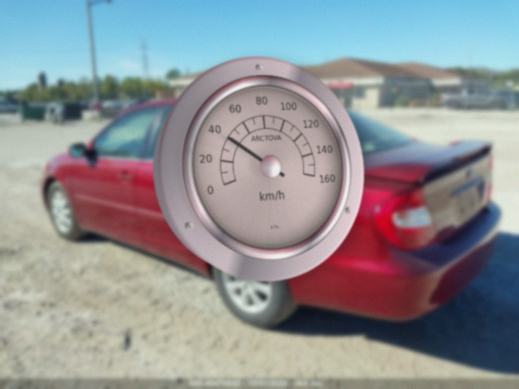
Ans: value=40 unit=km/h
